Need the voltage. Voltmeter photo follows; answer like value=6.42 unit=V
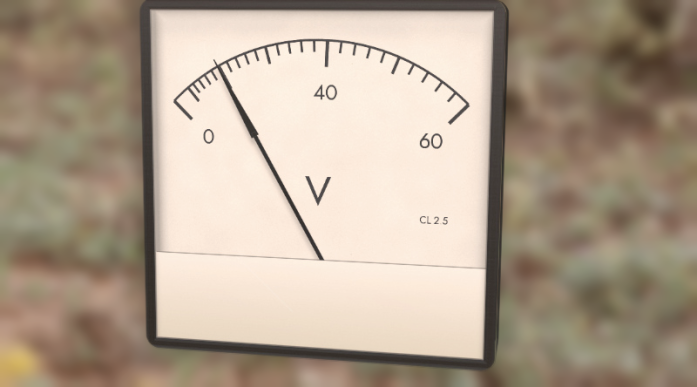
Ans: value=20 unit=V
